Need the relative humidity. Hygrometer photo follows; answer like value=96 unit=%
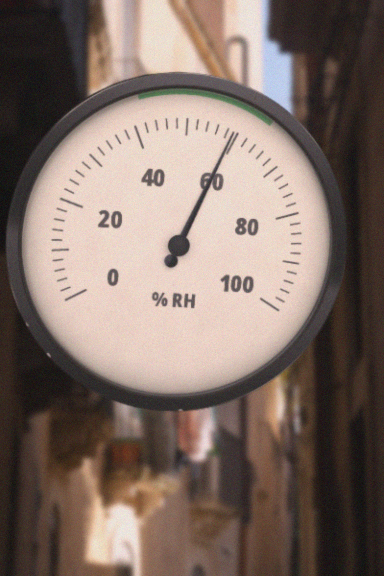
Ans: value=59 unit=%
